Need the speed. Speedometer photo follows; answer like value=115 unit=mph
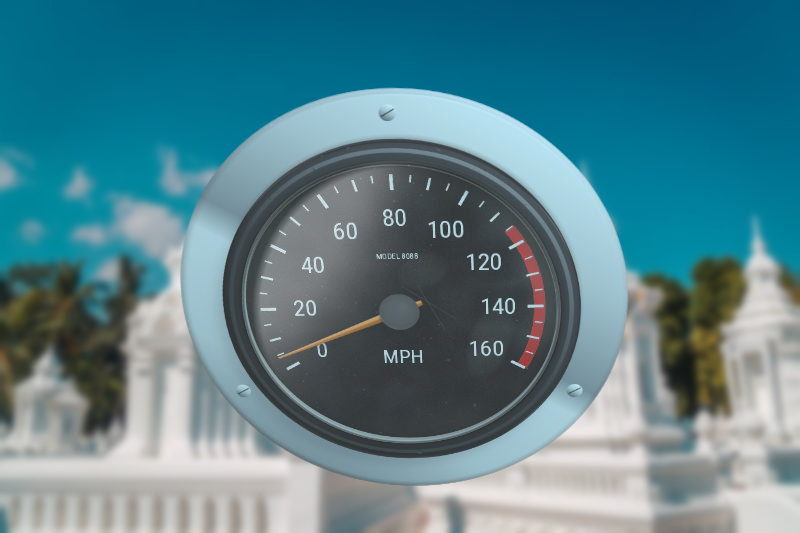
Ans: value=5 unit=mph
